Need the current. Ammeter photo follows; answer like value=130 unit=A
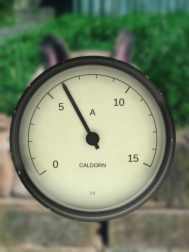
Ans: value=6 unit=A
